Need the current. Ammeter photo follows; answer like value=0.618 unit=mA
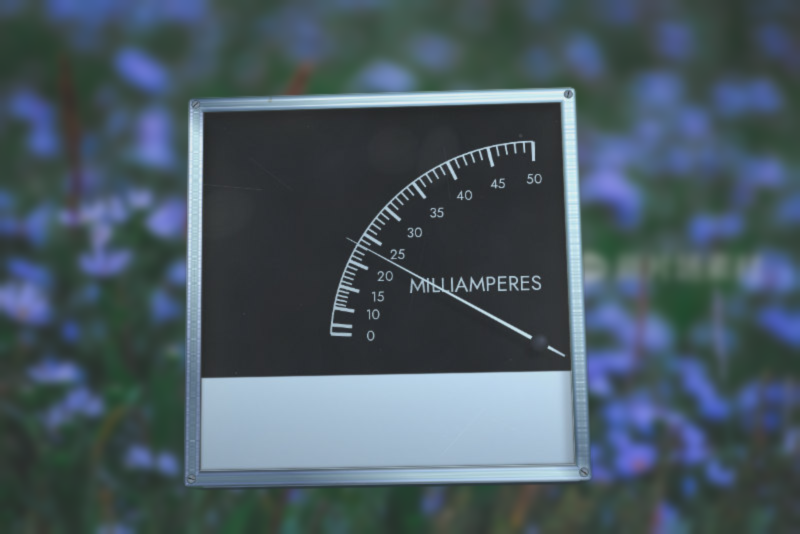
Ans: value=23 unit=mA
